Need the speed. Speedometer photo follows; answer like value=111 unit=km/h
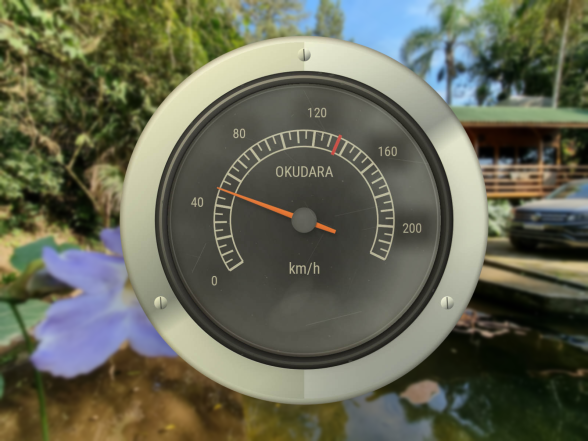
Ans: value=50 unit=km/h
